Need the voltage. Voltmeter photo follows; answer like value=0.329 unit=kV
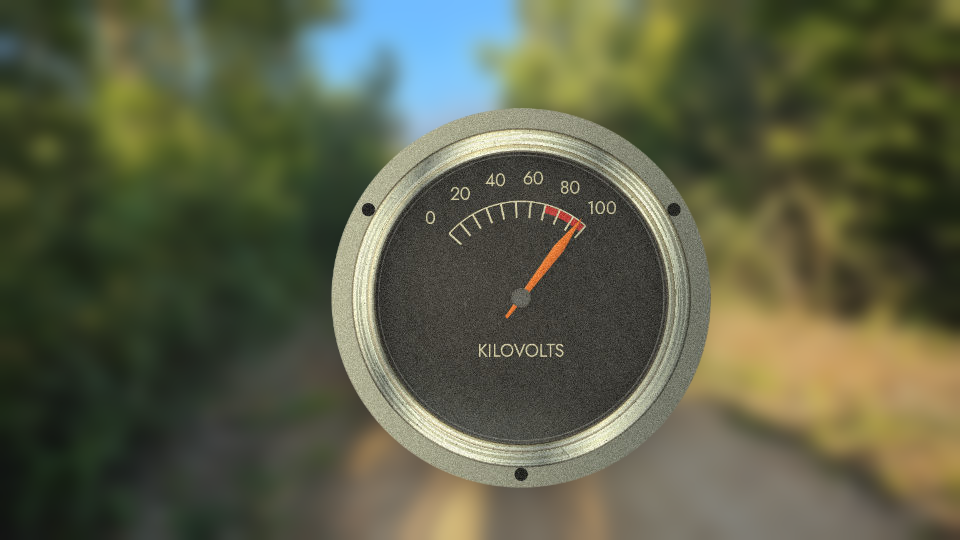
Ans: value=95 unit=kV
